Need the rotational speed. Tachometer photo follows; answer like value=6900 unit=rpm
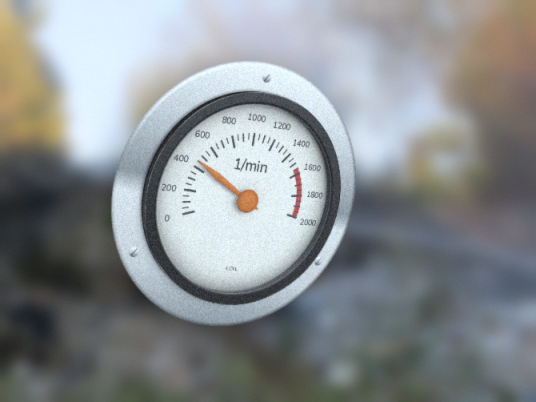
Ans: value=450 unit=rpm
